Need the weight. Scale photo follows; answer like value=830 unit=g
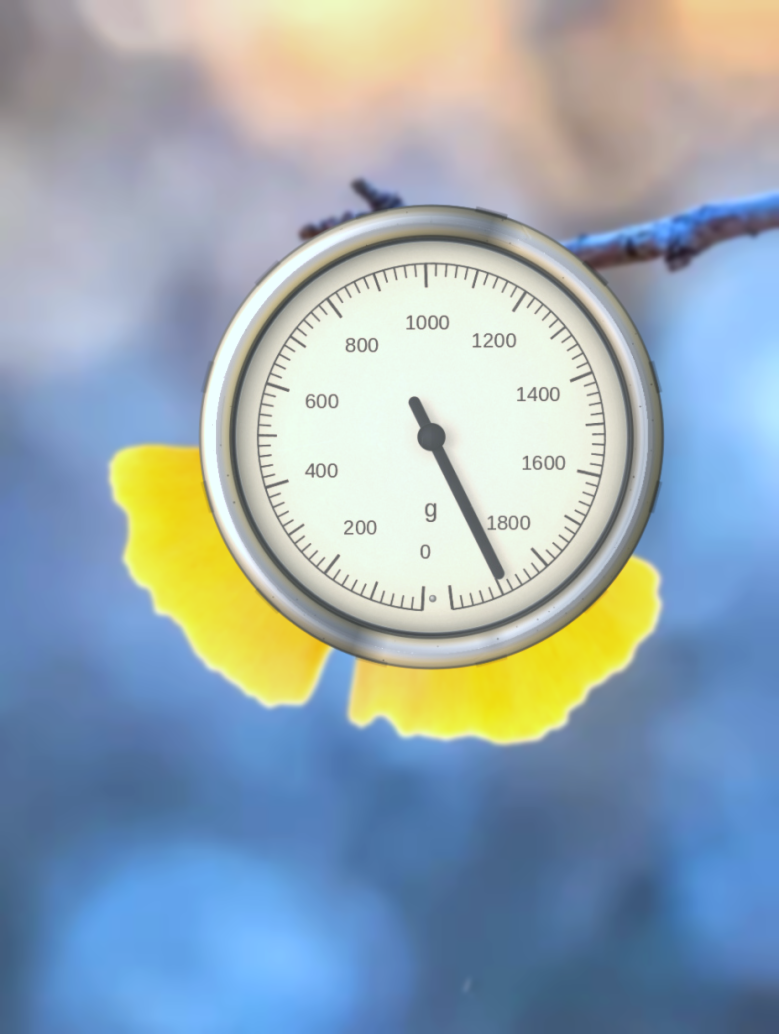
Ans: value=1890 unit=g
